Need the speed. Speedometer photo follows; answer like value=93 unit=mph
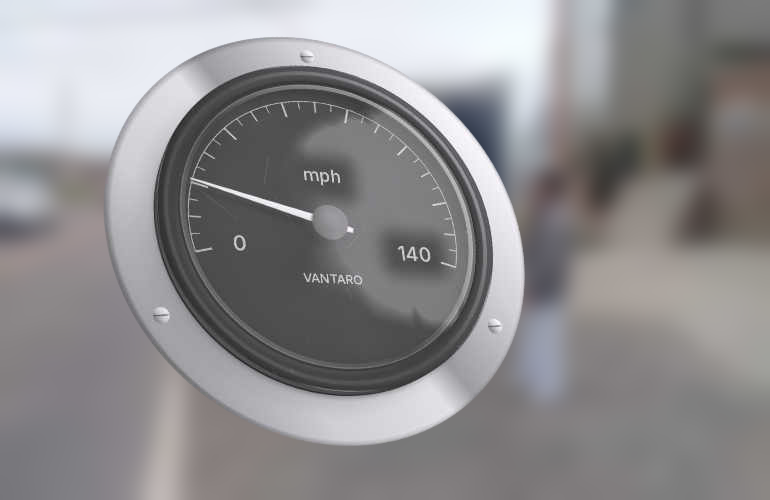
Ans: value=20 unit=mph
